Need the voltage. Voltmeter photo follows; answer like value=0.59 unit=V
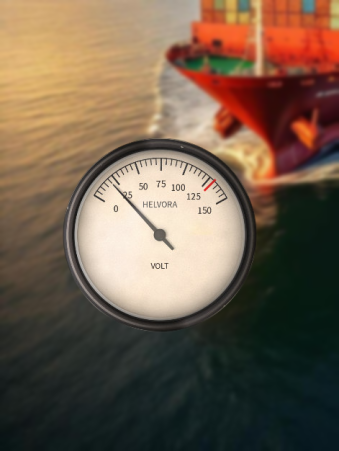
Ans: value=20 unit=V
